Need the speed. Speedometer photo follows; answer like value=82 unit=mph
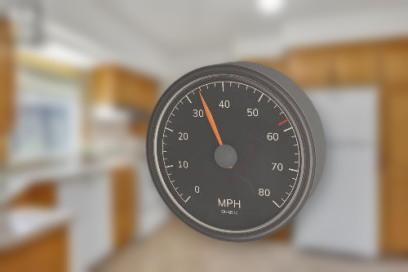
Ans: value=34 unit=mph
